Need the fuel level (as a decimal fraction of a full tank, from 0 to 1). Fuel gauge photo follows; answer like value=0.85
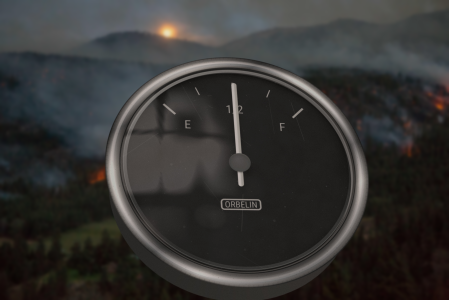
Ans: value=0.5
